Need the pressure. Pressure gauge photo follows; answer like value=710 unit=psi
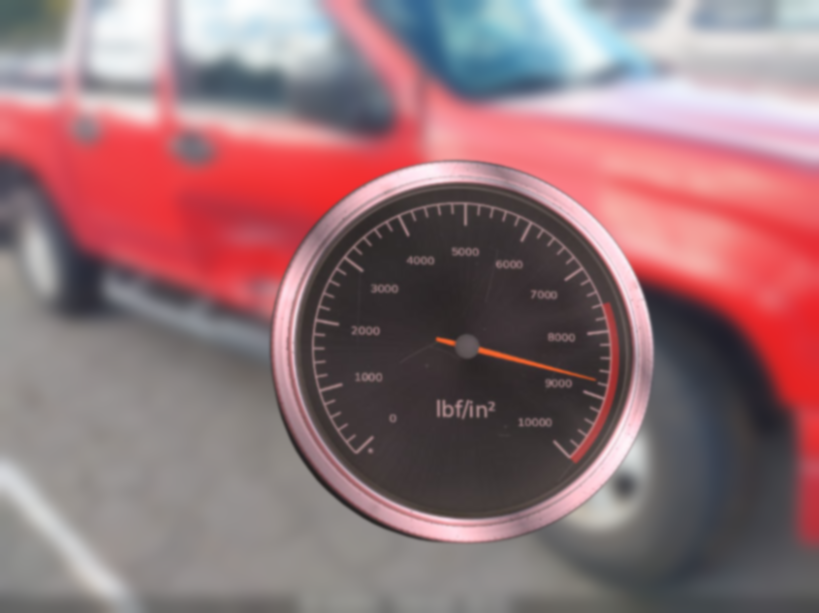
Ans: value=8800 unit=psi
